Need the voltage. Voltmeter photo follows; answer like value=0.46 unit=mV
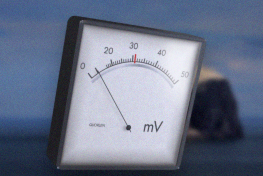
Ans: value=10 unit=mV
